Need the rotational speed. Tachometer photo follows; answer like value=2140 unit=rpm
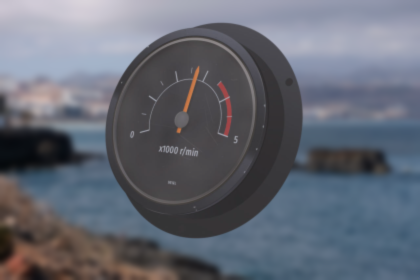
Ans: value=2750 unit=rpm
